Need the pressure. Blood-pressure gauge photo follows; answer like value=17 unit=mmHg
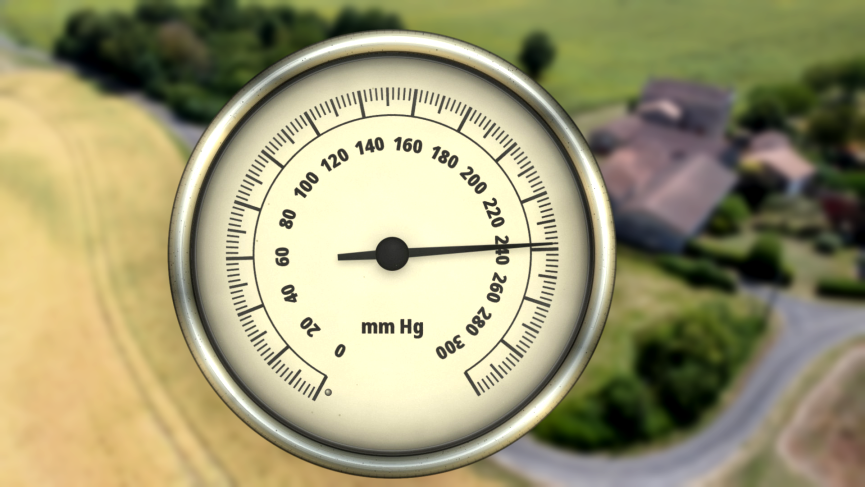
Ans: value=238 unit=mmHg
